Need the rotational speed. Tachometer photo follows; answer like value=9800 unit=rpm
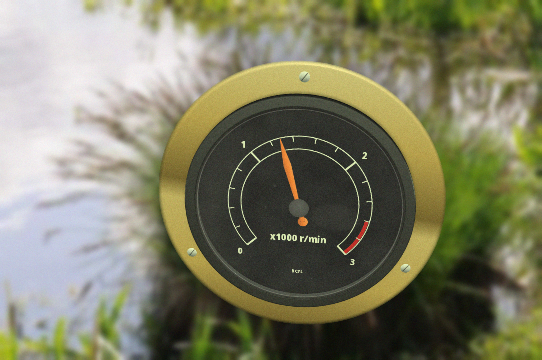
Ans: value=1300 unit=rpm
